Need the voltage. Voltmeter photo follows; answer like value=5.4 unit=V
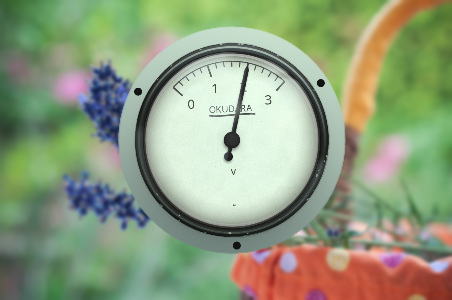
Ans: value=2 unit=V
